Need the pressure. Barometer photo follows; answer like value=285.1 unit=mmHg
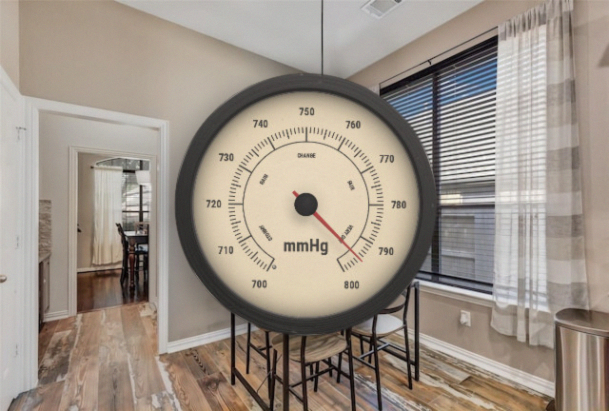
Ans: value=795 unit=mmHg
